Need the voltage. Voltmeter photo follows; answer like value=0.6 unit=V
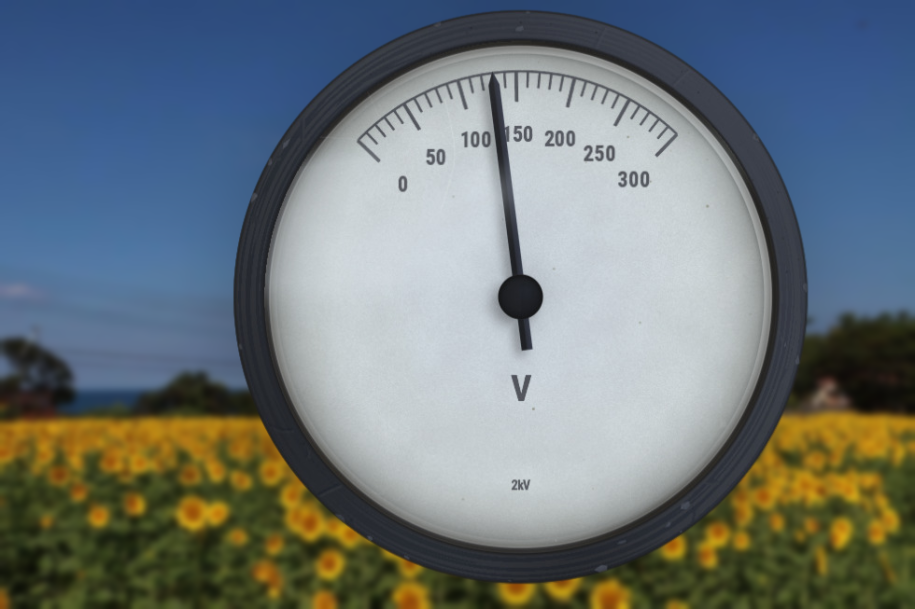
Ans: value=130 unit=V
